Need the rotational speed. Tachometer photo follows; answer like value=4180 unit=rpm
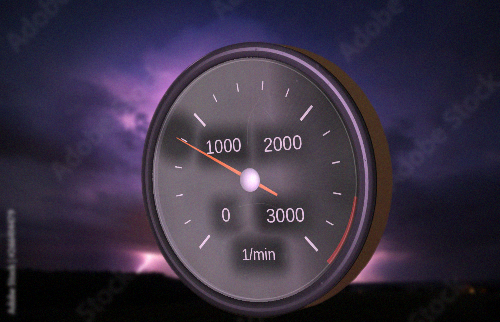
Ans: value=800 unit=rpm
